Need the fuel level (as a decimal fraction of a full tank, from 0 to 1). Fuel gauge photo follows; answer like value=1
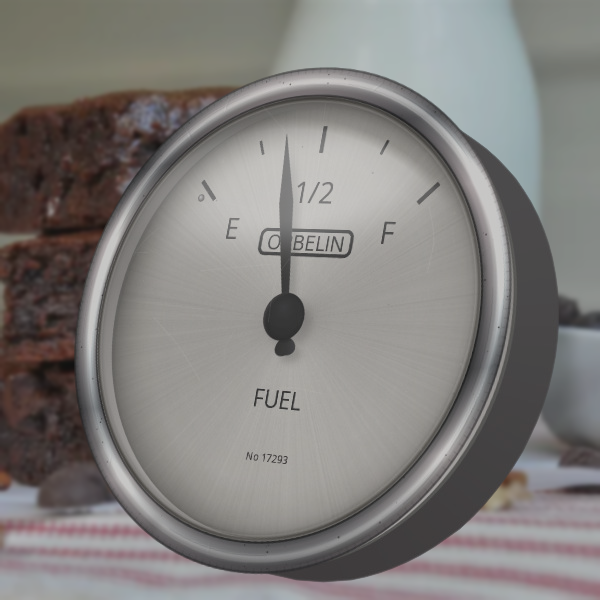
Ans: value=0.375
